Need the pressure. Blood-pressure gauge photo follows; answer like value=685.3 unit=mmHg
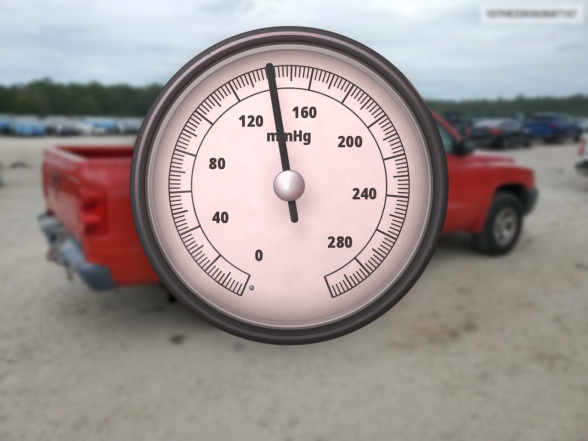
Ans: value=140 unit=mmHg
